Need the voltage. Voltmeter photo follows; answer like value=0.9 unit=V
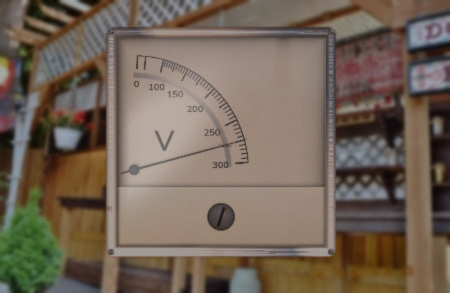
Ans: value=275 unit=V
